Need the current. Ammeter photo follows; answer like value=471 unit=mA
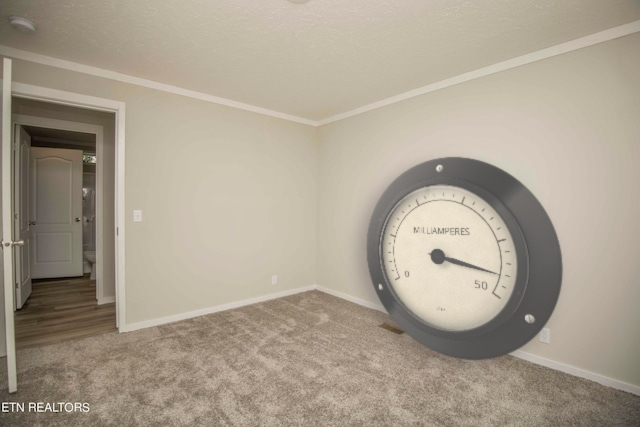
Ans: value=46 unit=mA
